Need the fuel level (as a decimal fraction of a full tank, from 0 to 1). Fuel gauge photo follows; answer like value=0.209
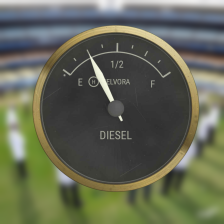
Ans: value=0.25
